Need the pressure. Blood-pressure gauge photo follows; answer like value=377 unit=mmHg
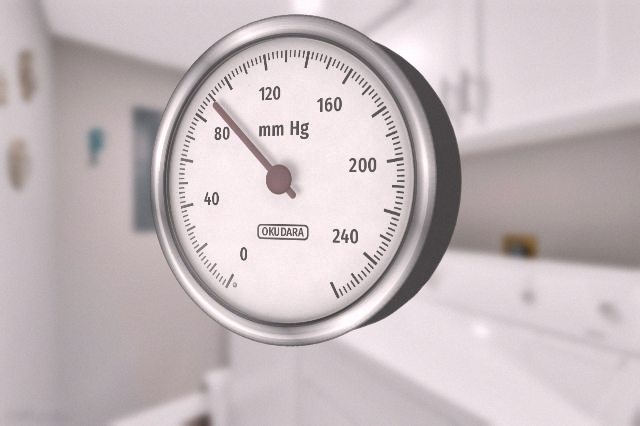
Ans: value=90 unit=mmHg
